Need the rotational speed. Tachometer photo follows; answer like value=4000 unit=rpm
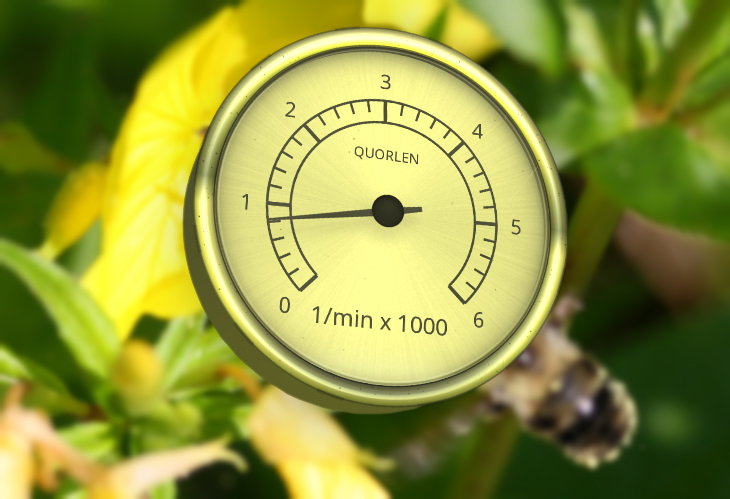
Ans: value=800 unit=rpm
